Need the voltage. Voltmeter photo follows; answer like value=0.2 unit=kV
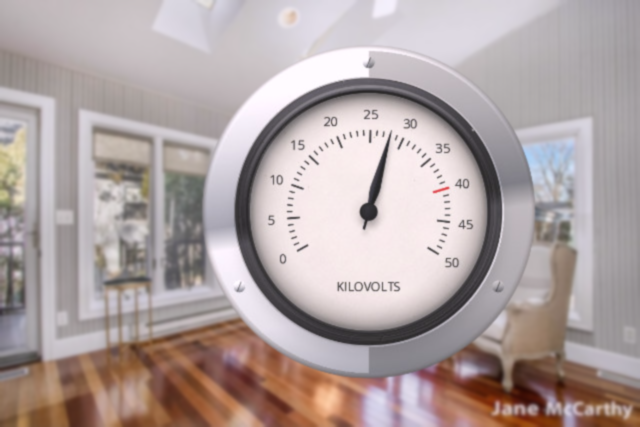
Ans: value=28 unit=kV
